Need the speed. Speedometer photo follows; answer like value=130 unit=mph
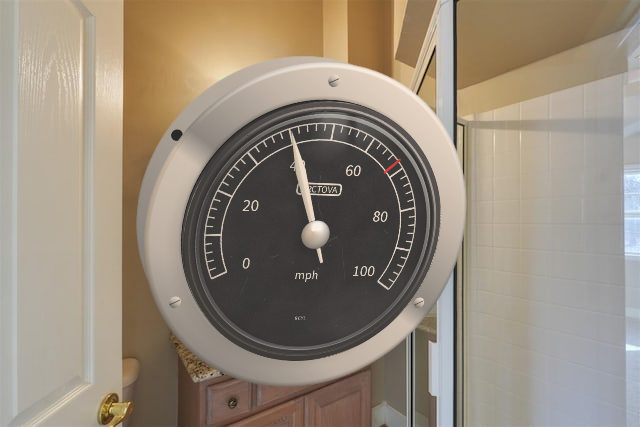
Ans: value=40 unit=mph
